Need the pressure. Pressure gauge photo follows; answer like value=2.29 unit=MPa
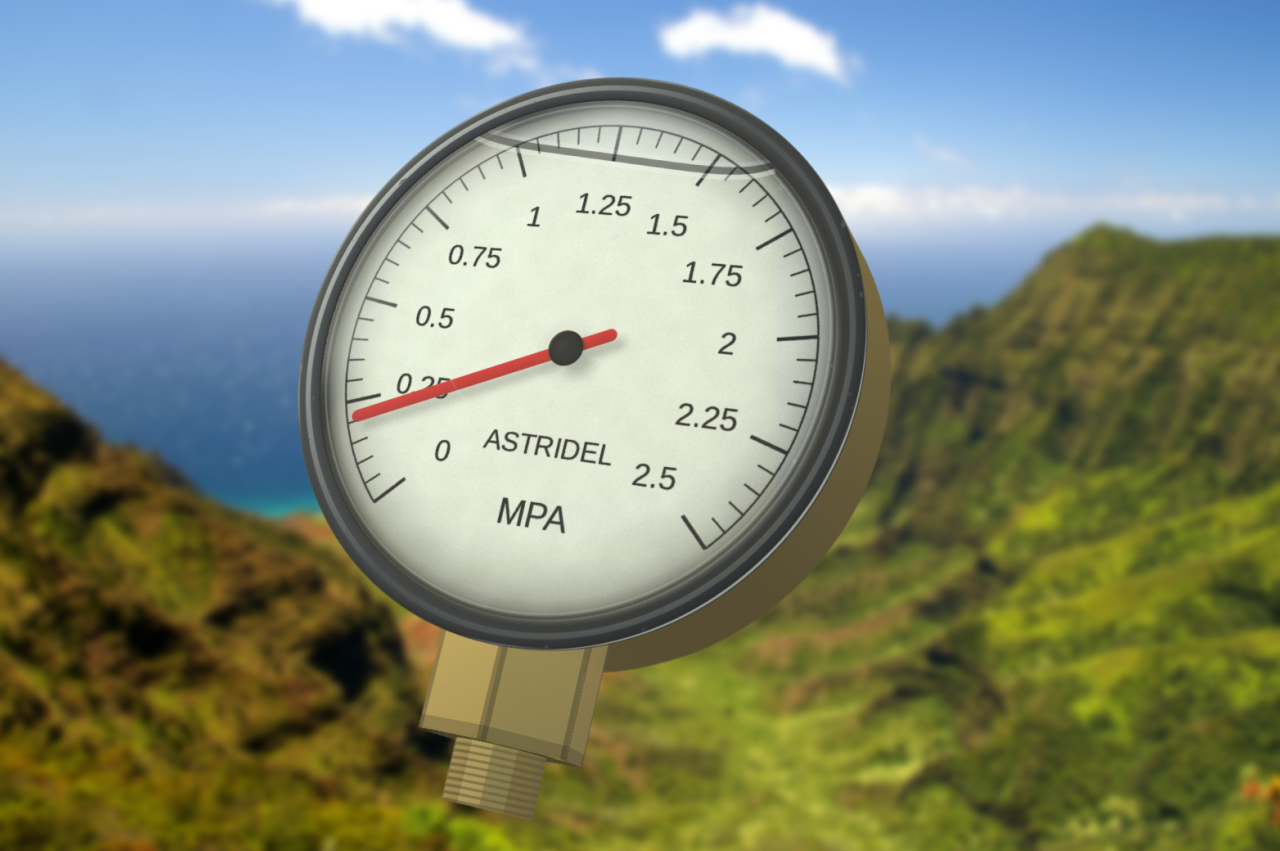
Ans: value=0.2 unit=MPa
